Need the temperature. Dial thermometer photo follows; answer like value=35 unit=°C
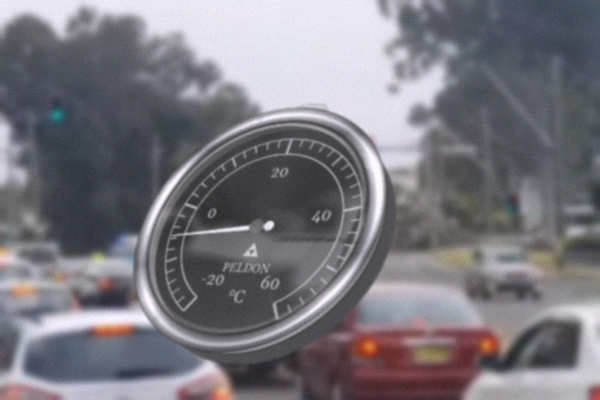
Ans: value=-6 unit=°C
